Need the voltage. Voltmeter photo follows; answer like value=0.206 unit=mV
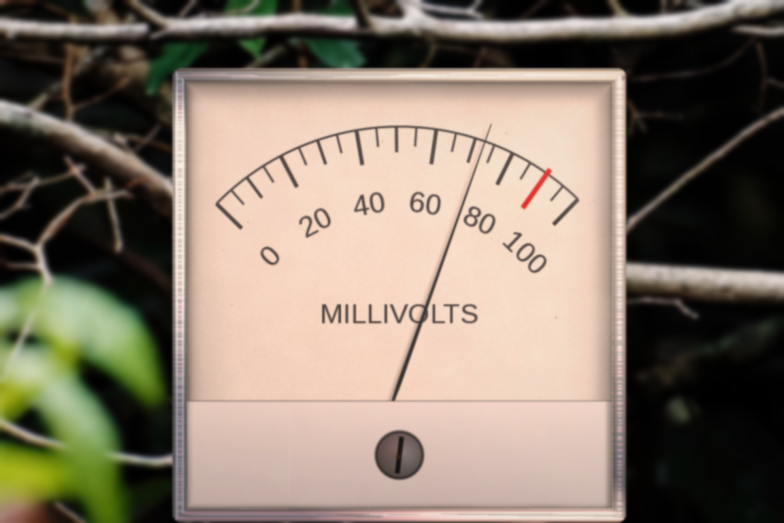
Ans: value=72.5 unit=mV
